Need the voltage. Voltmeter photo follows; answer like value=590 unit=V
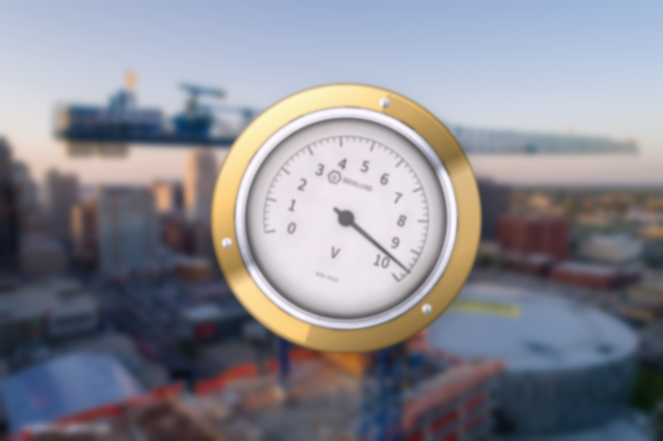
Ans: value=9.6 unit=V
